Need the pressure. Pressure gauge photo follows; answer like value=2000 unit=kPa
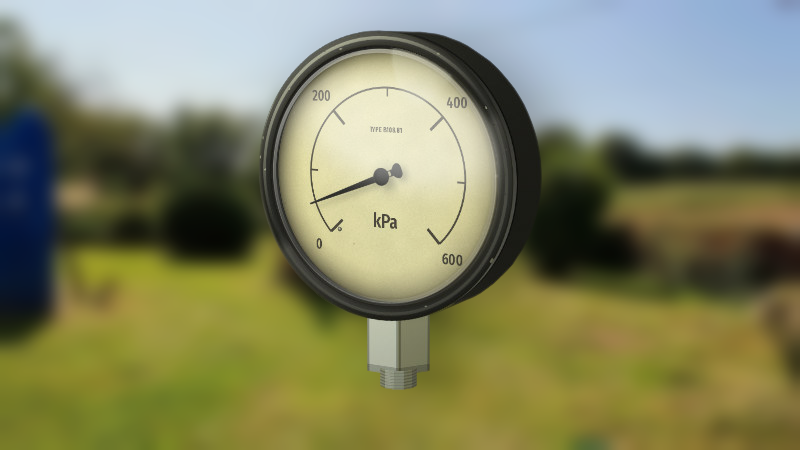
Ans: value=50 unit=kPa
